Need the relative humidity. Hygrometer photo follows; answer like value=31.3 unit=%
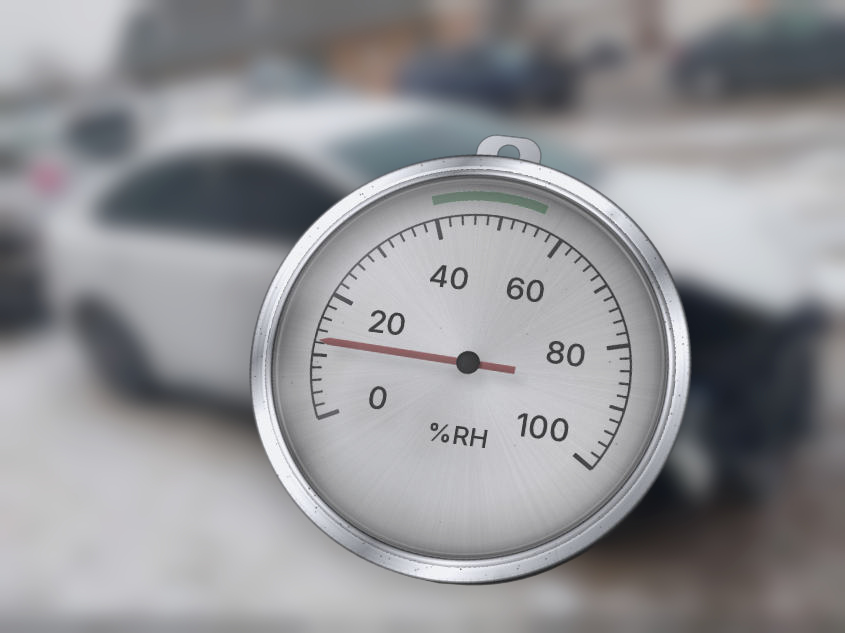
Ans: value=12 unit=%
